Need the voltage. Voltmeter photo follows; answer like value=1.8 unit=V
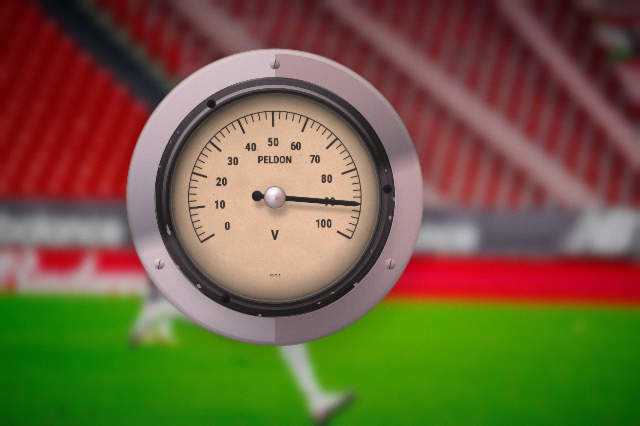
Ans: value=90 unit=V
